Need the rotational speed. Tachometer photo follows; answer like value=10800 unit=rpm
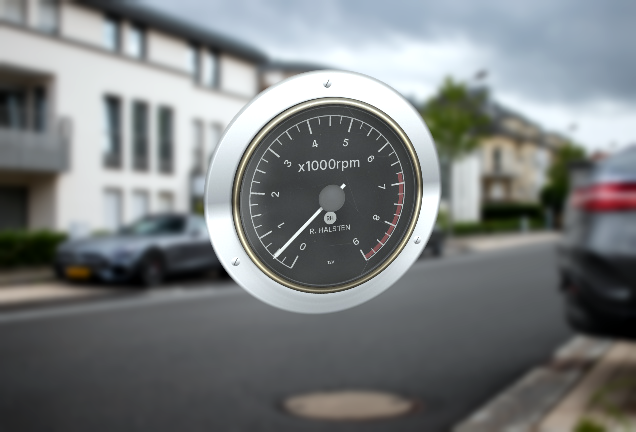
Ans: value=500 unit=rpm
